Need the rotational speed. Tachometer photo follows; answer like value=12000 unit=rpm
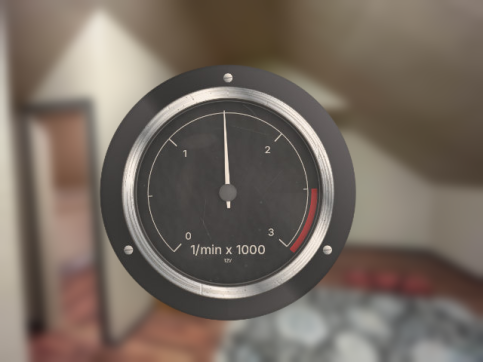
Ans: value=1500 unit=rpm
